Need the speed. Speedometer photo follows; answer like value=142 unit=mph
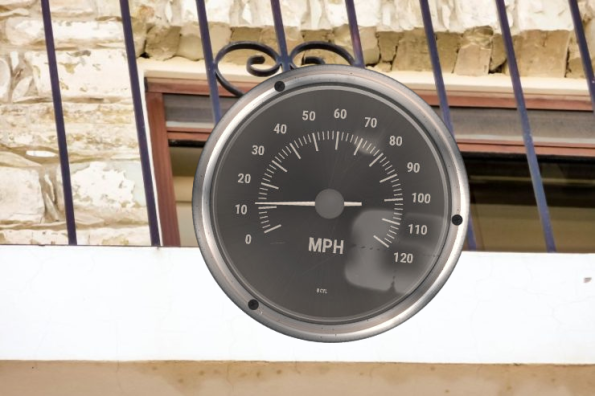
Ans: value=12 unit=mph
